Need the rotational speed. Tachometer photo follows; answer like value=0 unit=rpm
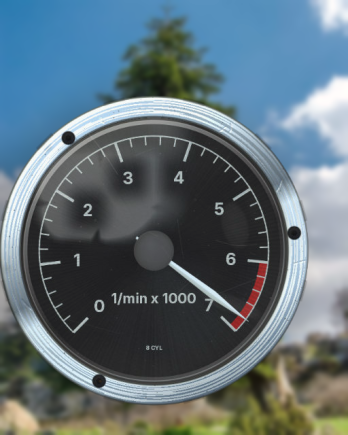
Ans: value=6800 unit=rpm
